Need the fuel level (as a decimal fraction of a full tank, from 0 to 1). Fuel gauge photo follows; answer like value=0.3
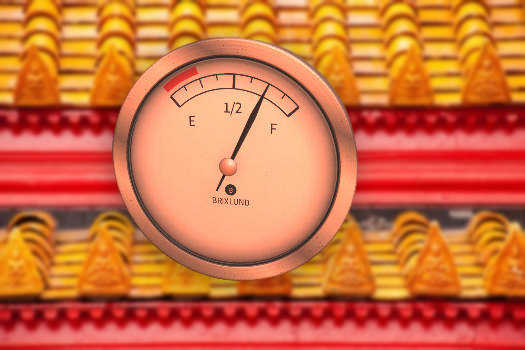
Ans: value=0.75
